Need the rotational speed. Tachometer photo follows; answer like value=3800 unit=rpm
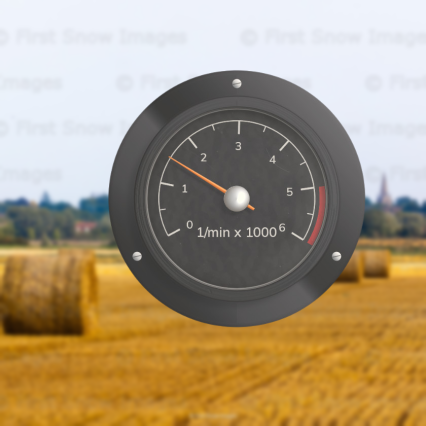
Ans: value=1500 unit=rpm
